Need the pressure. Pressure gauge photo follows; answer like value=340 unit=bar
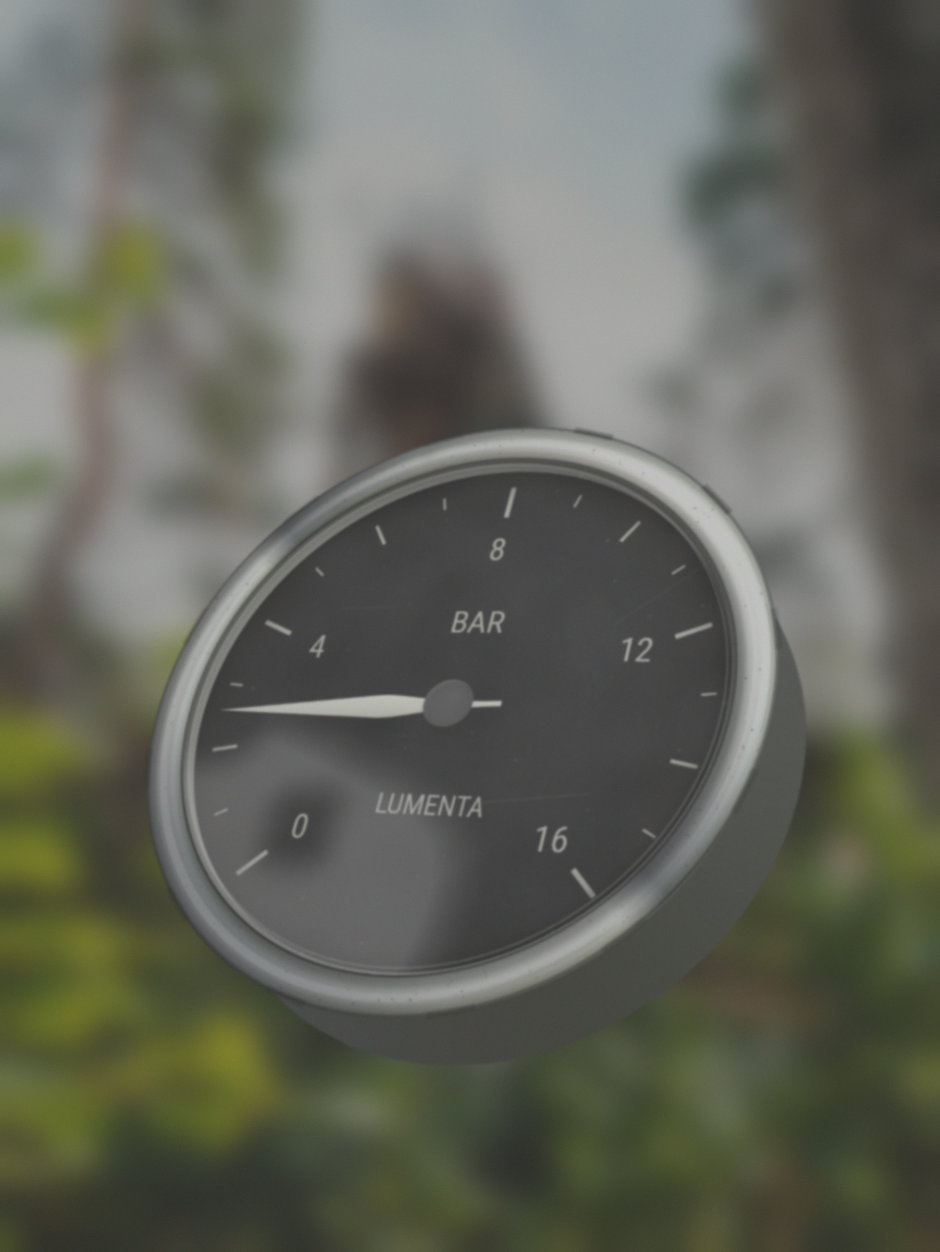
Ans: value=2.5 unit=bar
